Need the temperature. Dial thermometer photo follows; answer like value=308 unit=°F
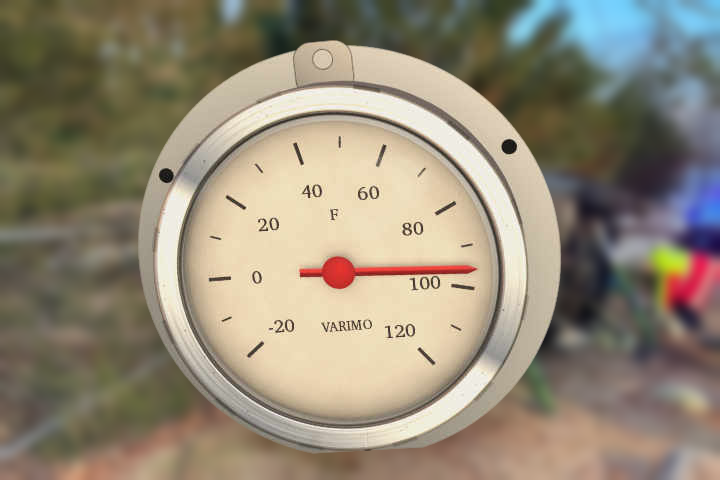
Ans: value=95 unit=°F
